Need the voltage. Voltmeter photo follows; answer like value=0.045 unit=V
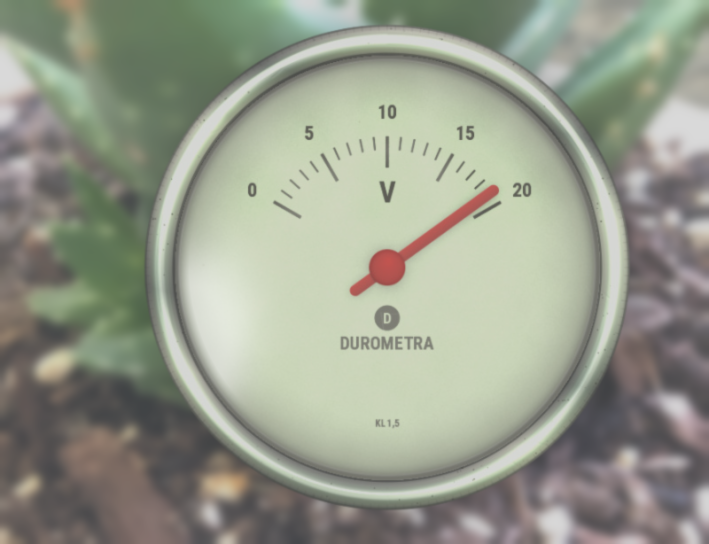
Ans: value=19 unit=V
